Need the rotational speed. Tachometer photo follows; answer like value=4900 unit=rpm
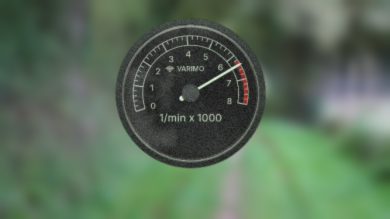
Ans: value=6400 unit=rpm
